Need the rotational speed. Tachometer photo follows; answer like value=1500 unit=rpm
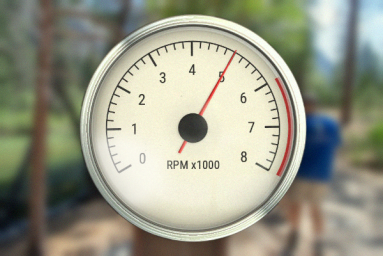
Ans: value=5000 unit=rpm
